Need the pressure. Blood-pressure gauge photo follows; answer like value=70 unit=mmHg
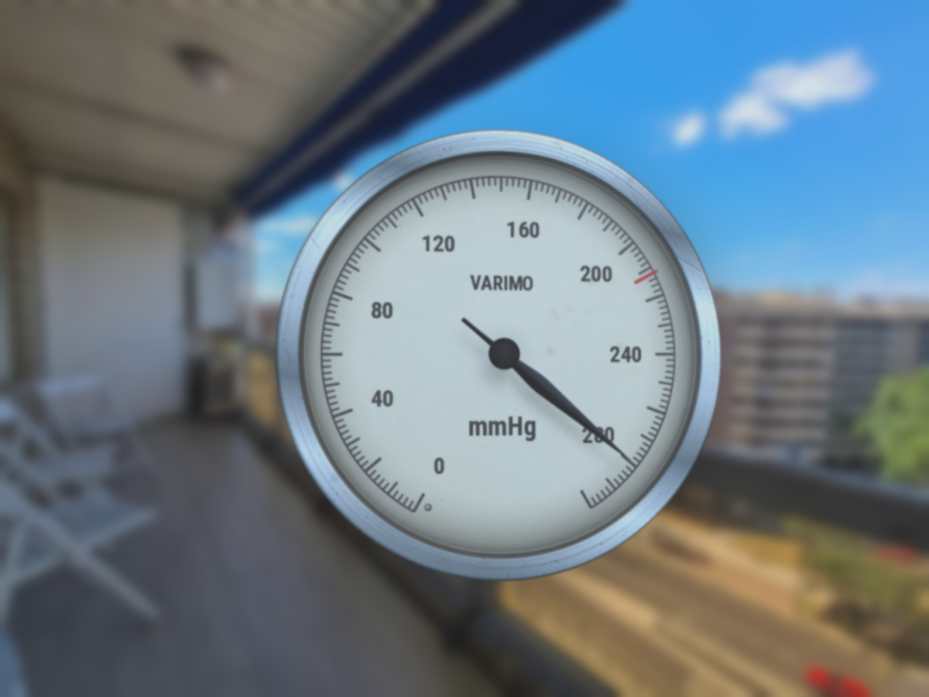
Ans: value=280 unit=mmHg
